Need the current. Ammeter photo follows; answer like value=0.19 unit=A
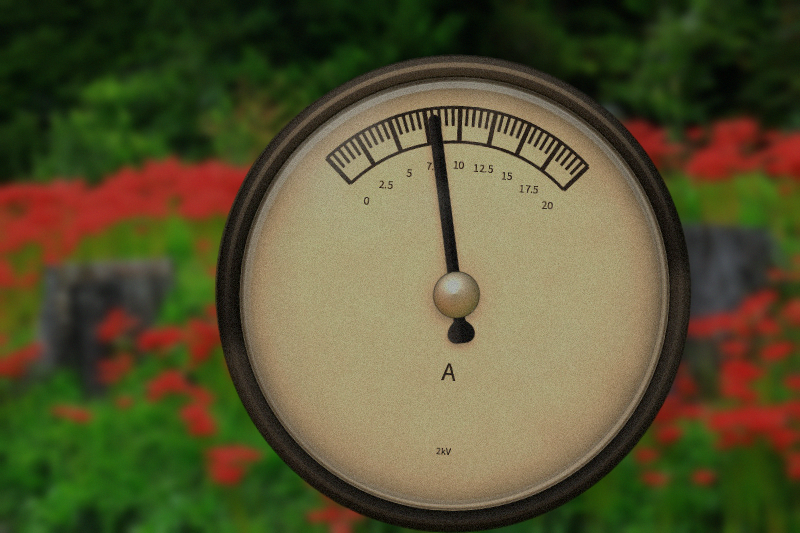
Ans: value=8 unit=A
